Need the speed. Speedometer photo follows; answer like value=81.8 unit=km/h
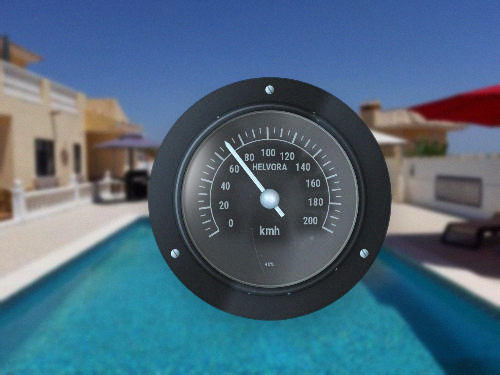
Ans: value=70 unit=km/h
